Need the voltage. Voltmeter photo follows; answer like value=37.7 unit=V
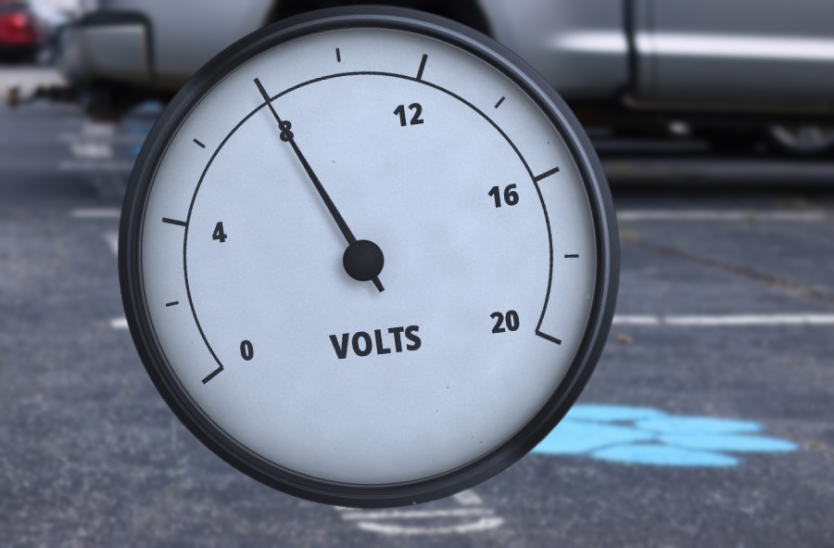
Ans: value=8 unit=V
